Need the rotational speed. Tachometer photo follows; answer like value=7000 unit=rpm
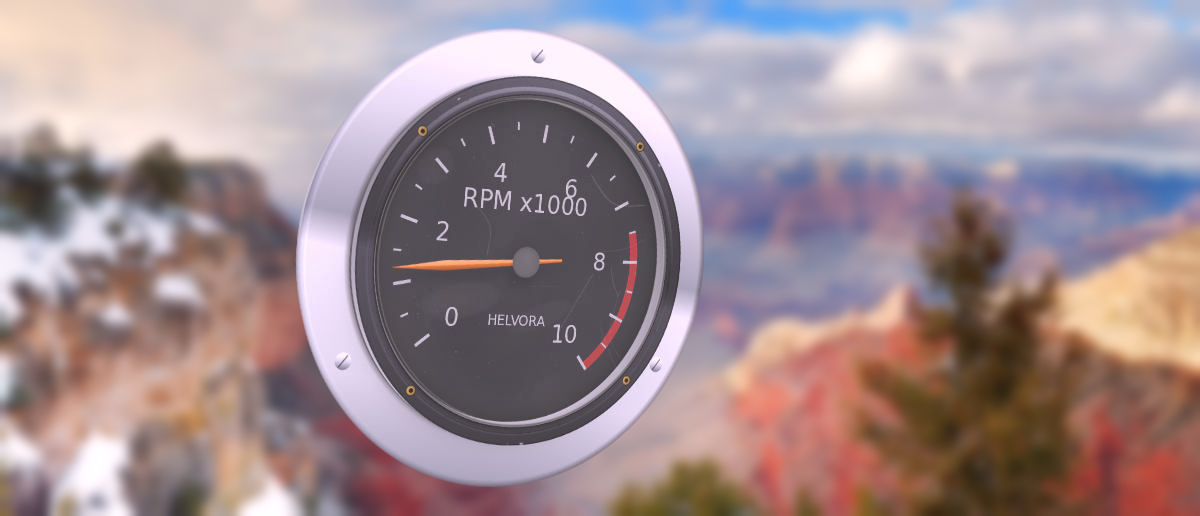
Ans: value=1250 unit=rpm
